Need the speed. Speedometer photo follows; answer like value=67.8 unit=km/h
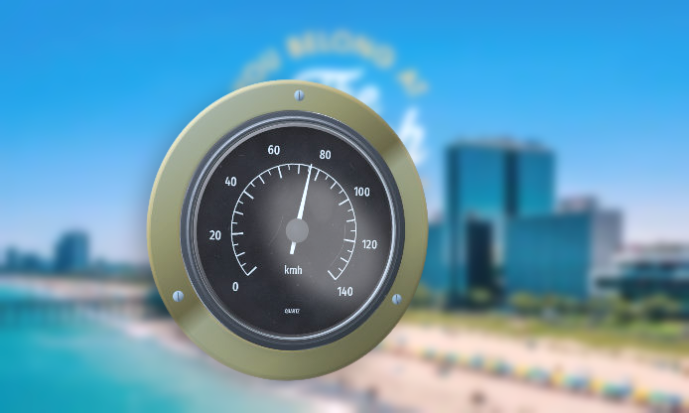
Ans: value=75 unit=km/h
